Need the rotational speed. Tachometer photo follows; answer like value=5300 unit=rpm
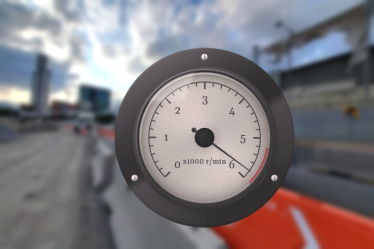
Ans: value=5800 unit=rpm
